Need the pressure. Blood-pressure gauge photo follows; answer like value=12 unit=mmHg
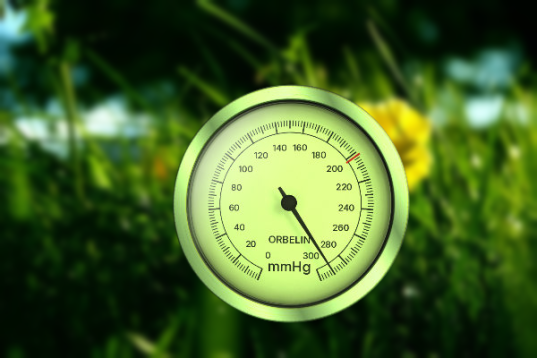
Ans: value=290 unit=mmHg
